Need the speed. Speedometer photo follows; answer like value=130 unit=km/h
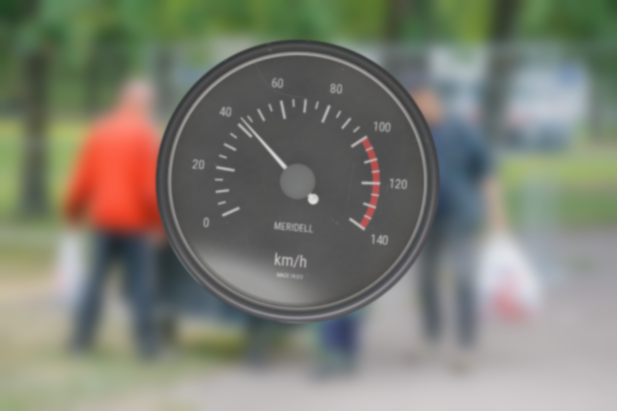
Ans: value=42.5 unit=km/h
